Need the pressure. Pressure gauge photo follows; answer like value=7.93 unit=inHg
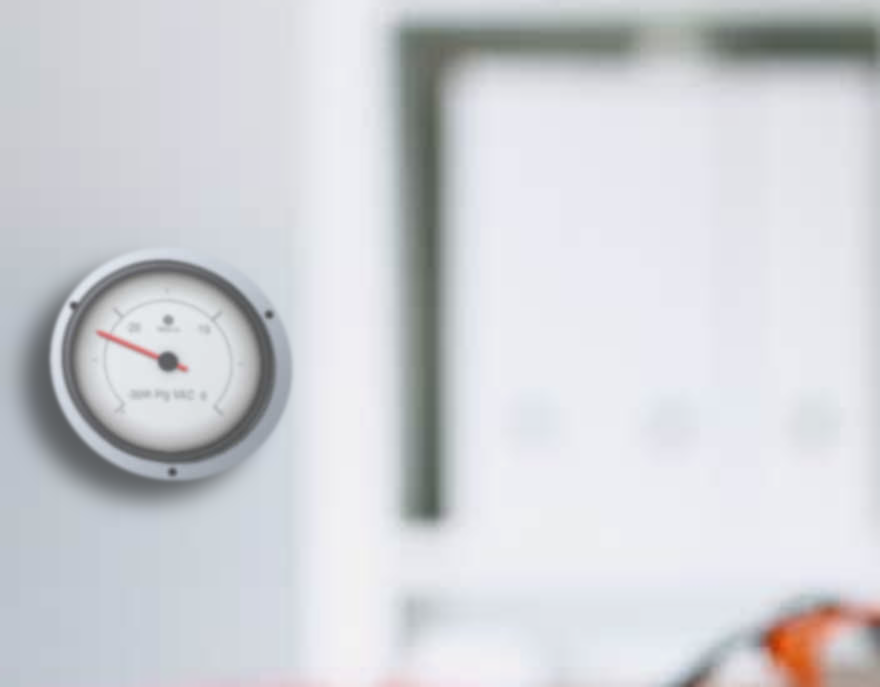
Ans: value=-22.5 unit=inHg
